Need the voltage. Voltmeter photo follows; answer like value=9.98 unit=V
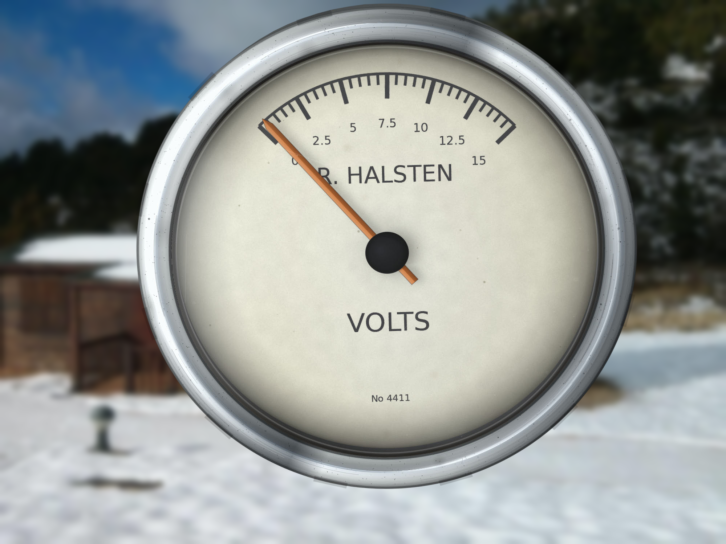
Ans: value=0.5 unit=V
